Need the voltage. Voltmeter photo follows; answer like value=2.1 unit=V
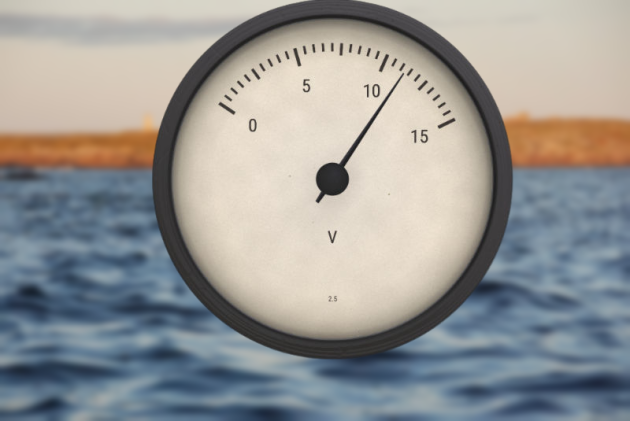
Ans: value=11.25 unit=V
